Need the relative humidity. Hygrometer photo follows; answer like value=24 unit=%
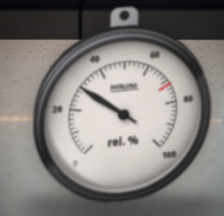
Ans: value=30 unit=%
